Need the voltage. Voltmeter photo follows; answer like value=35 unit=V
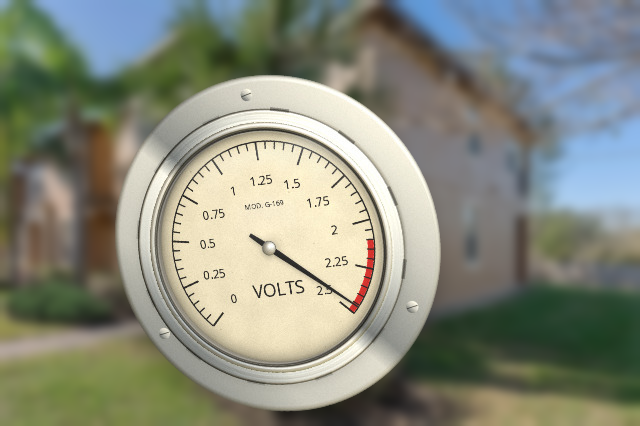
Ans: value=2.45 unit=V
